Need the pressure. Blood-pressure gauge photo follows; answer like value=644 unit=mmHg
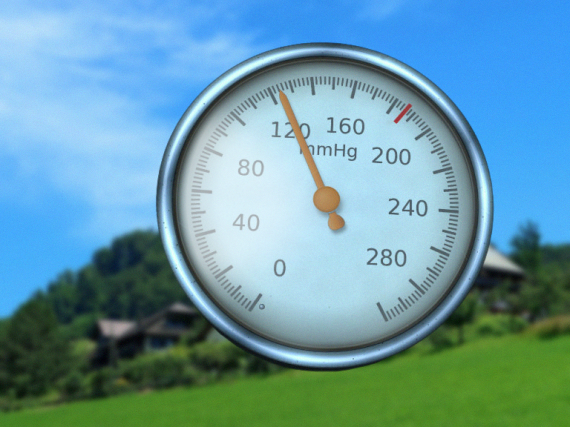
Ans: value=124 unit=mmHg
